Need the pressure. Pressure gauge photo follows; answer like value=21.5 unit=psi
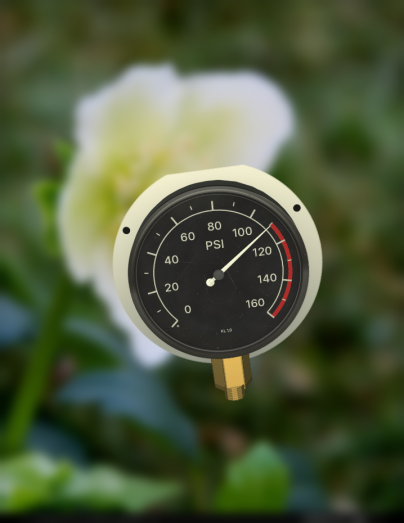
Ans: value=110 unit=psi
